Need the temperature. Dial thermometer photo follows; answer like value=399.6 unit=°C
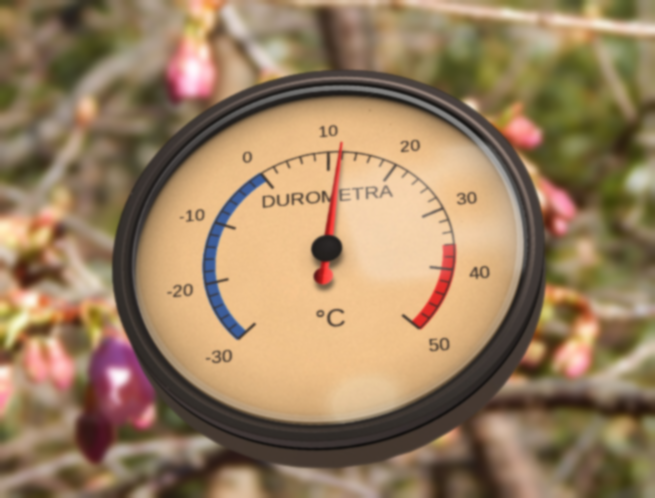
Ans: value=12 unit=°C
